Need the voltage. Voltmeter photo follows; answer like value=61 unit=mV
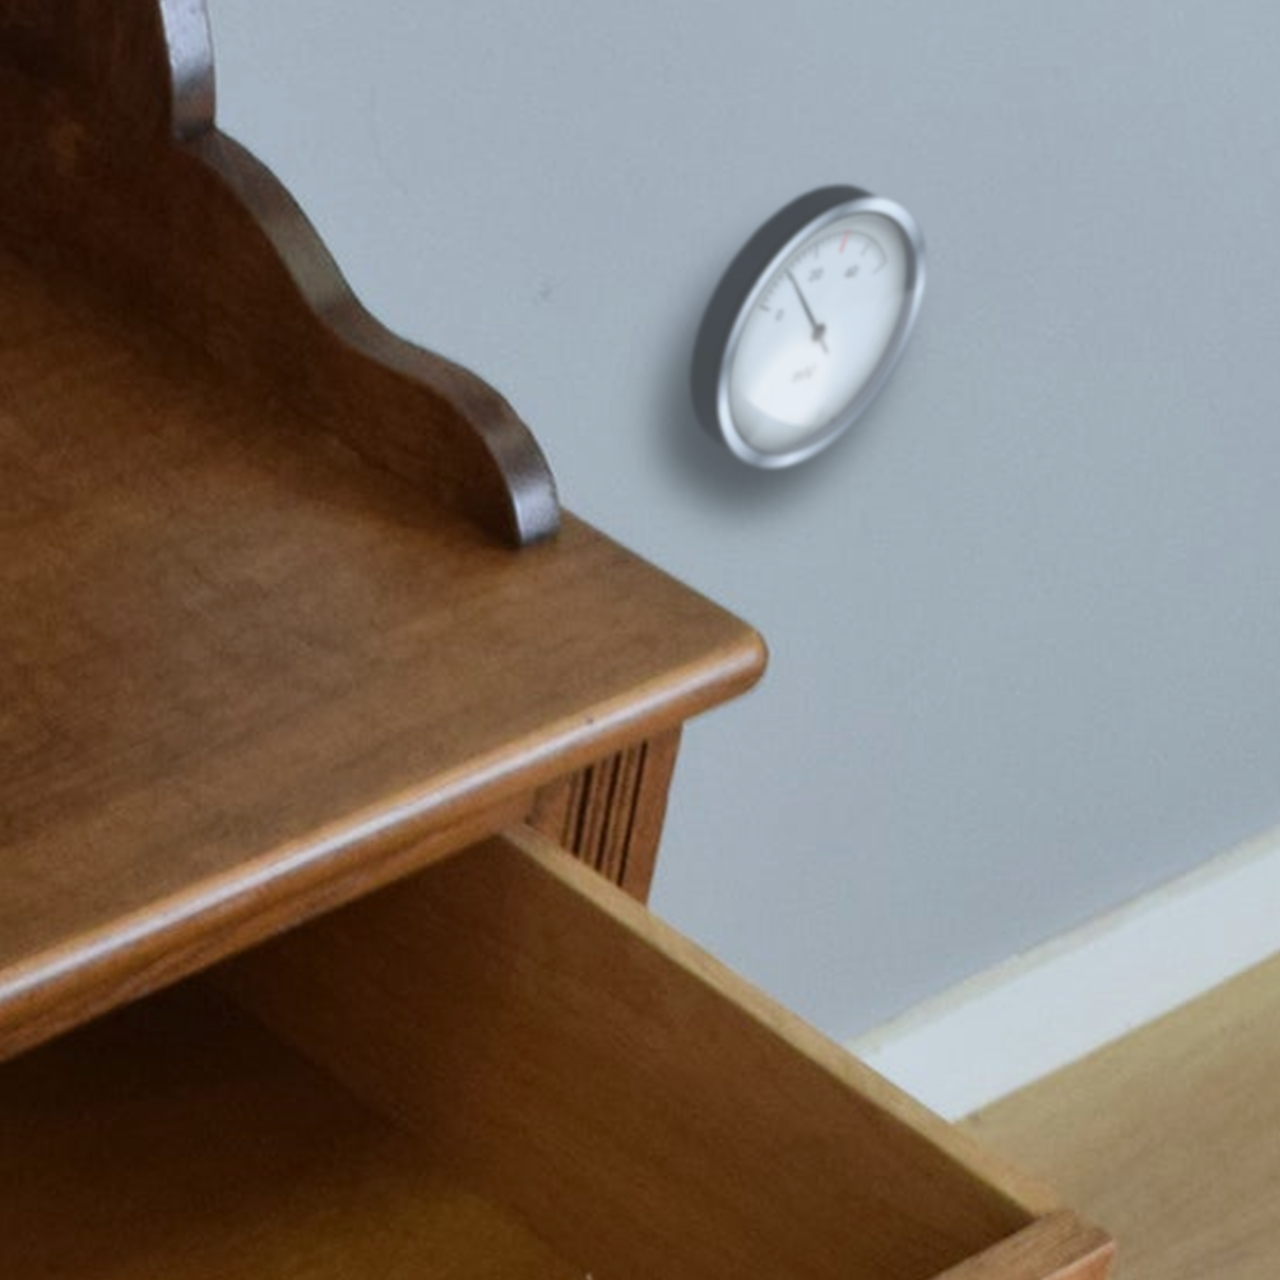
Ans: value=10 unit=mV
